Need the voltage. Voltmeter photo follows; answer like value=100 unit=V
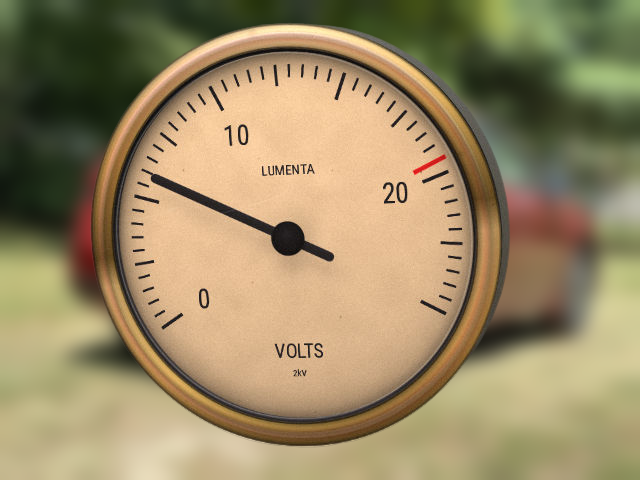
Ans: value=6 unit=V
